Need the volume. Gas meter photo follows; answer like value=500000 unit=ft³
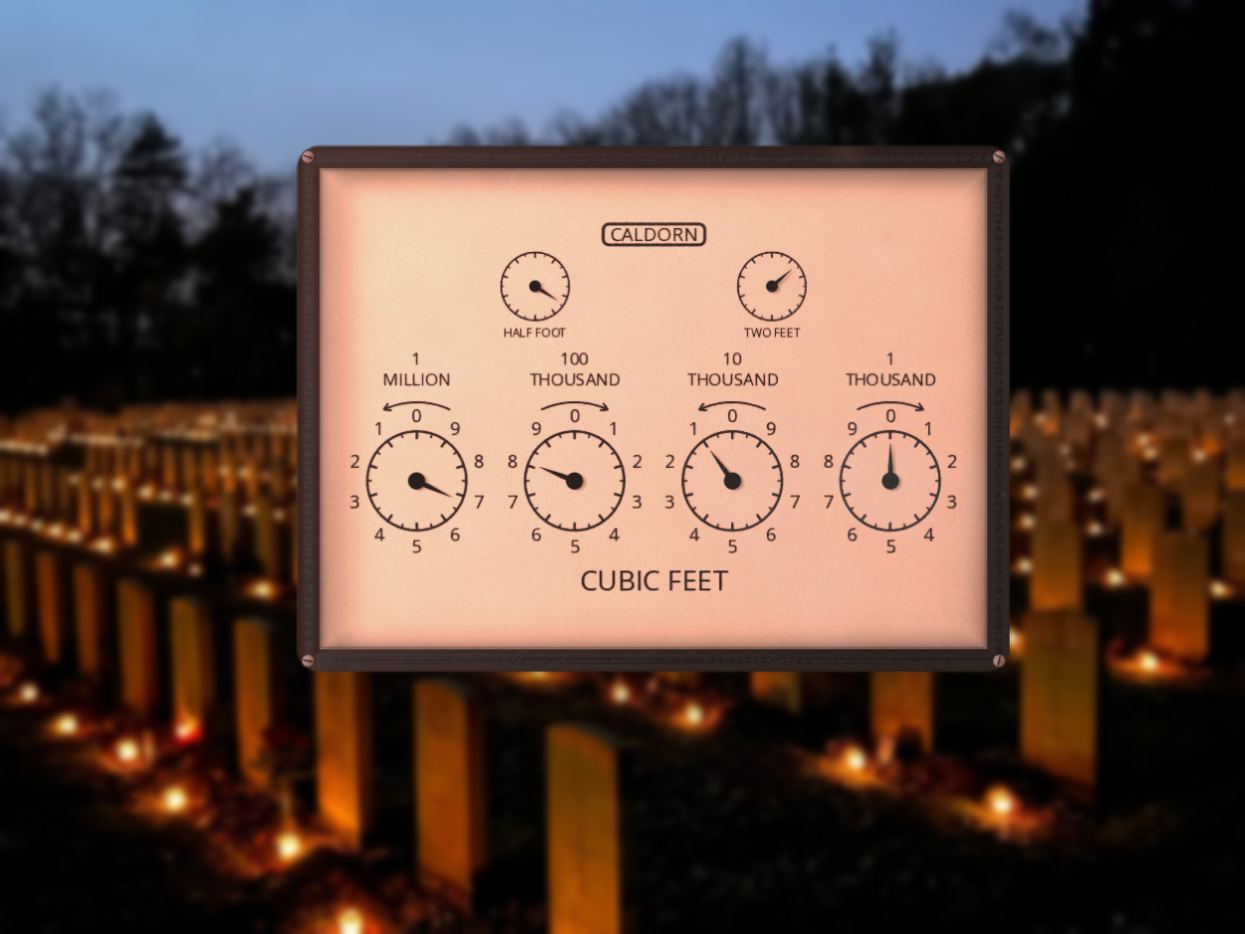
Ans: value=681000 unit=ft³
